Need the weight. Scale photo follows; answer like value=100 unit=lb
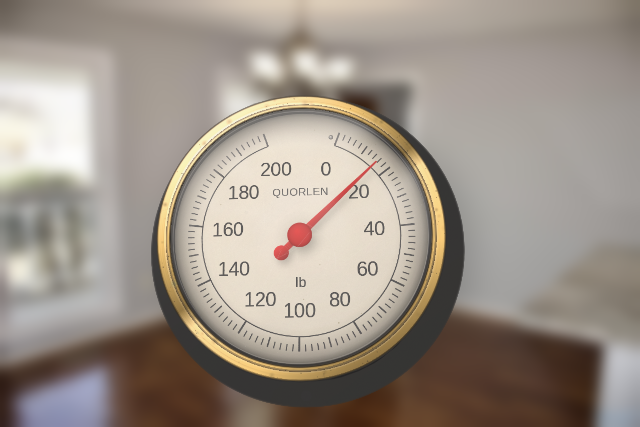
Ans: value=16 unit=lb
